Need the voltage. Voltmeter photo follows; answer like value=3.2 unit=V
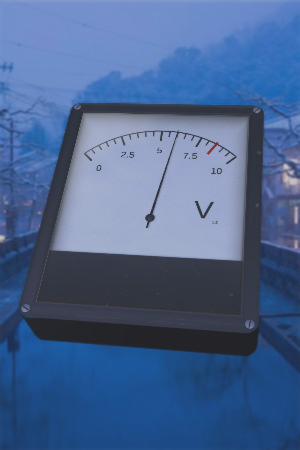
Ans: value=6 unit=V
